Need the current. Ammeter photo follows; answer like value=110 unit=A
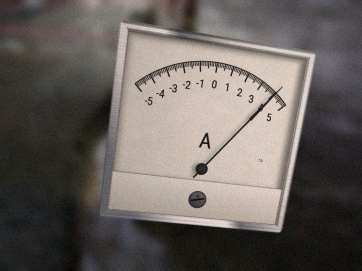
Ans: value=4 unit=A
